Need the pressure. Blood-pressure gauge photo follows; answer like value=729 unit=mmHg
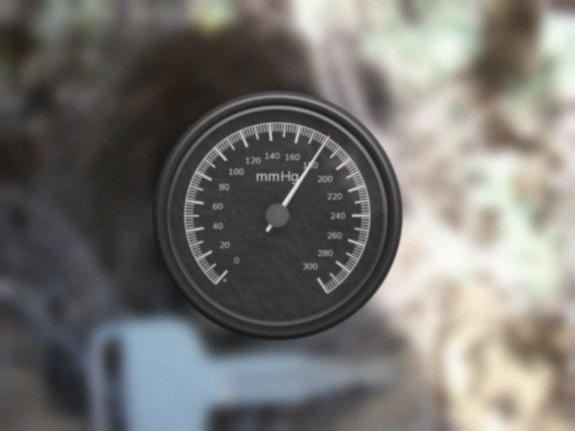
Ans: value=180 unit=mmHg
